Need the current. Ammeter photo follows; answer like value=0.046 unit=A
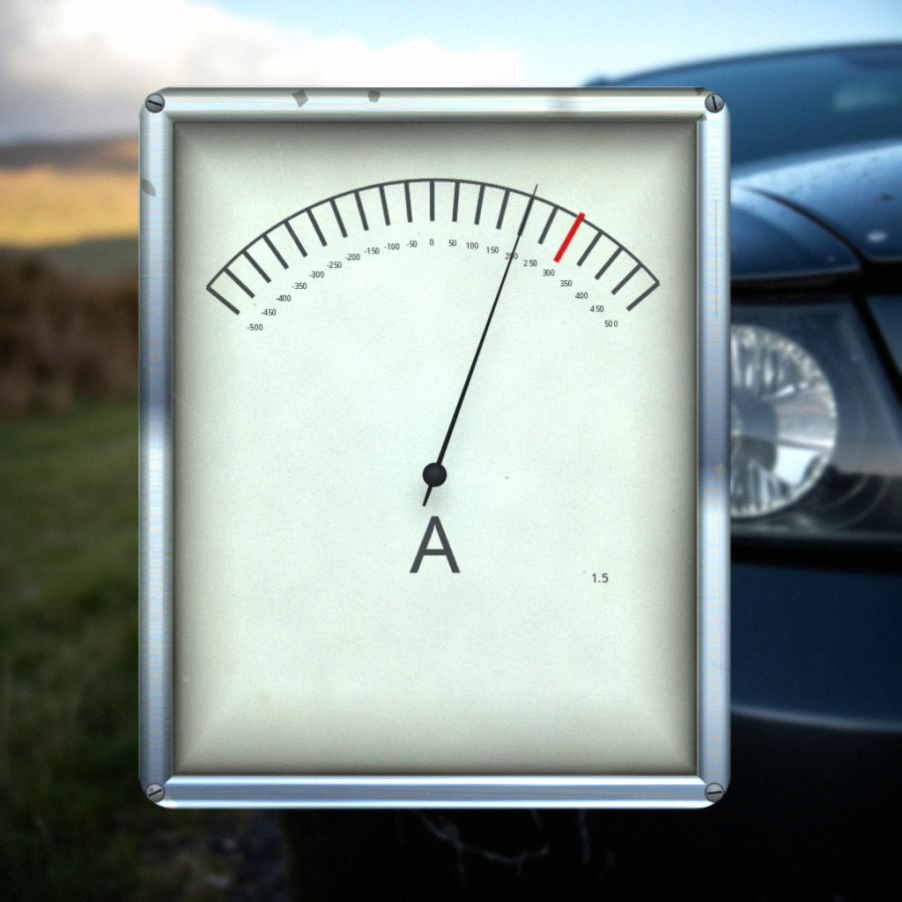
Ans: value=200 unit=A
